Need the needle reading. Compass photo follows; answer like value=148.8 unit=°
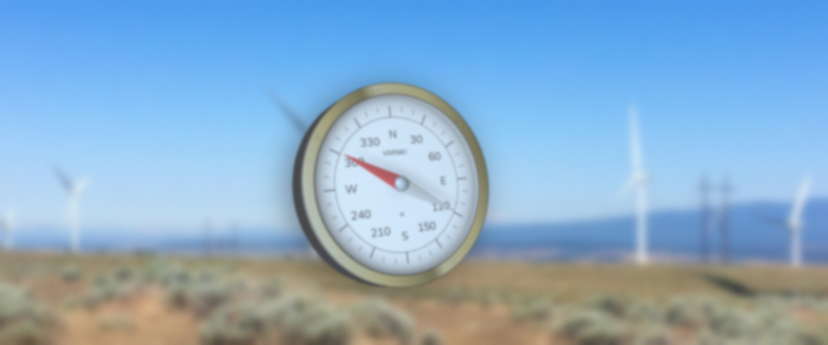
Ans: value=300 unit=°
